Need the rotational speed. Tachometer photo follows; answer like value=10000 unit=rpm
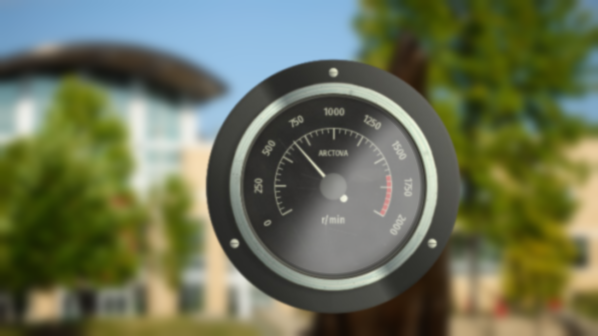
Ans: value=650 unit=rpm
